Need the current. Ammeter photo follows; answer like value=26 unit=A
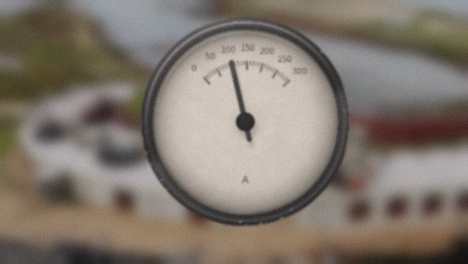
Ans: value=100 unit=A
